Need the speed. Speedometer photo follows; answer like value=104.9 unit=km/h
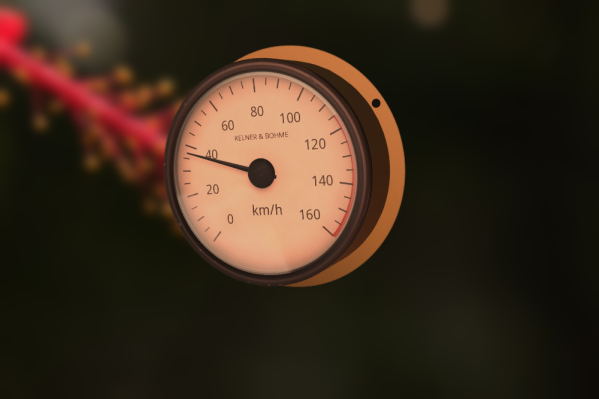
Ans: value=37.5 unit=km/h
